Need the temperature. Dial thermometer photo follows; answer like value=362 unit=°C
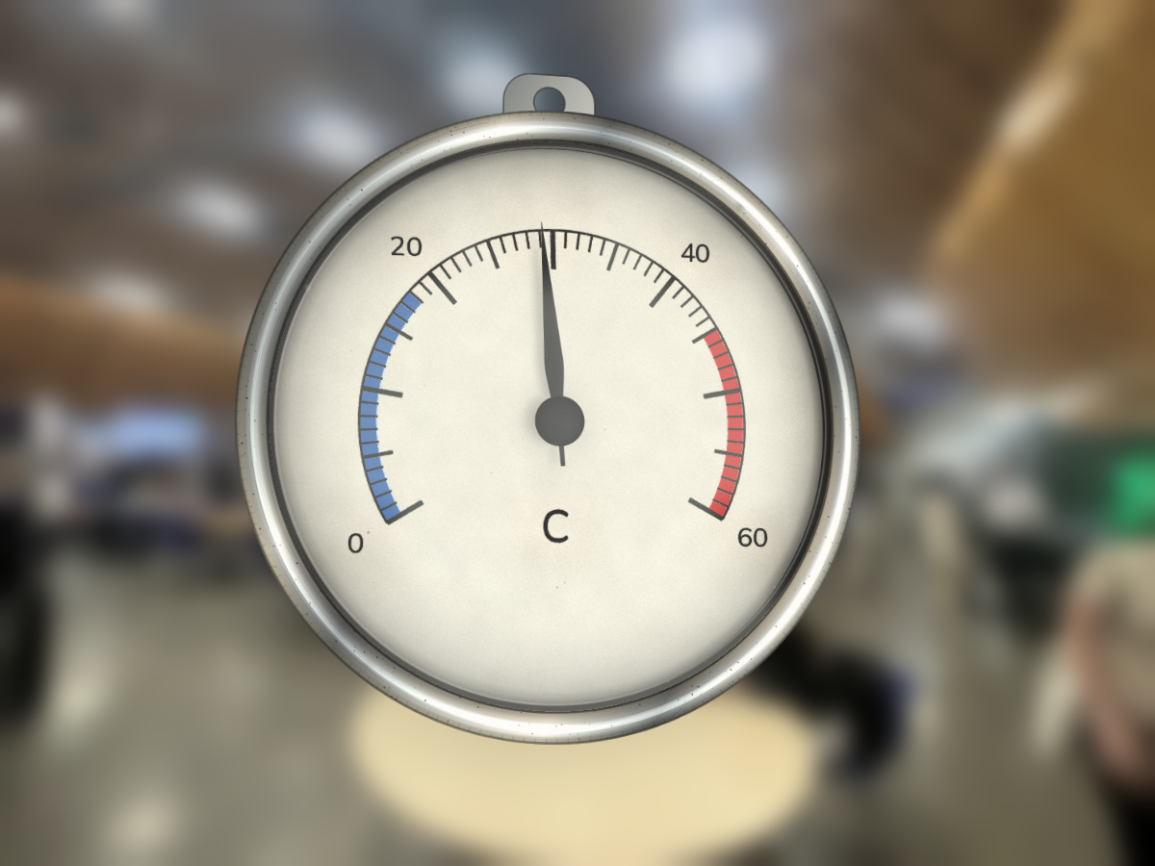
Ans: value=29 unit=°C
